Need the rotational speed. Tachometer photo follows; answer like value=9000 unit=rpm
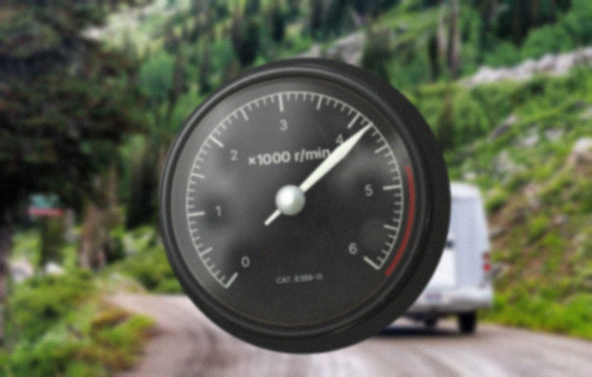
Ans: value=4200 unit=rpm
